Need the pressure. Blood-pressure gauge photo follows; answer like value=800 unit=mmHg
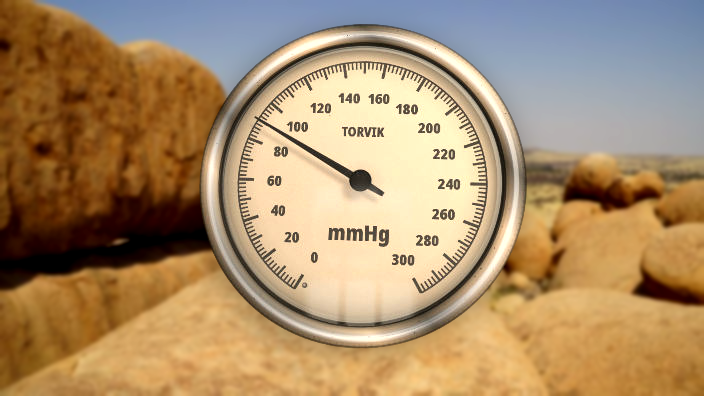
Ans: value=90 unit=mmHg
